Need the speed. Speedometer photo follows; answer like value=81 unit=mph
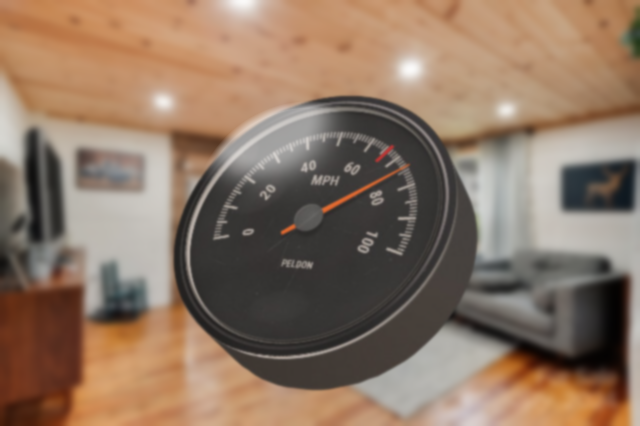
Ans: value=75 unit=mph
